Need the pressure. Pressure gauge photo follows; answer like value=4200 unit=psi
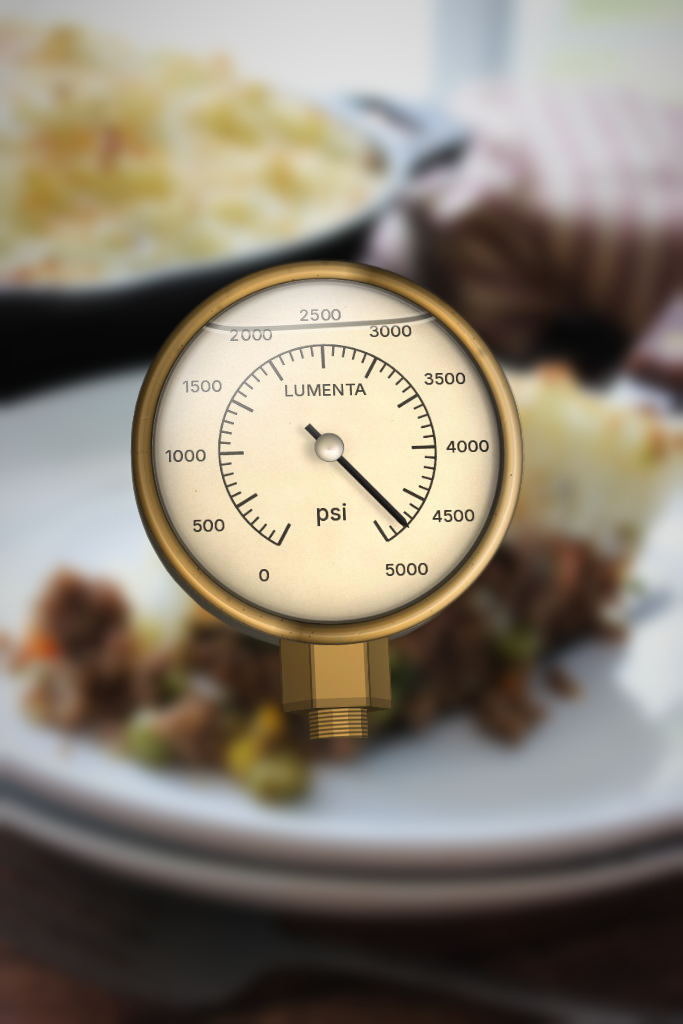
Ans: value=4800 unit=psi
